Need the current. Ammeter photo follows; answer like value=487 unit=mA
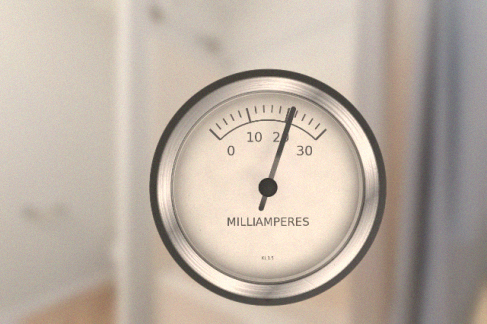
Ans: value=21 unit=mA
